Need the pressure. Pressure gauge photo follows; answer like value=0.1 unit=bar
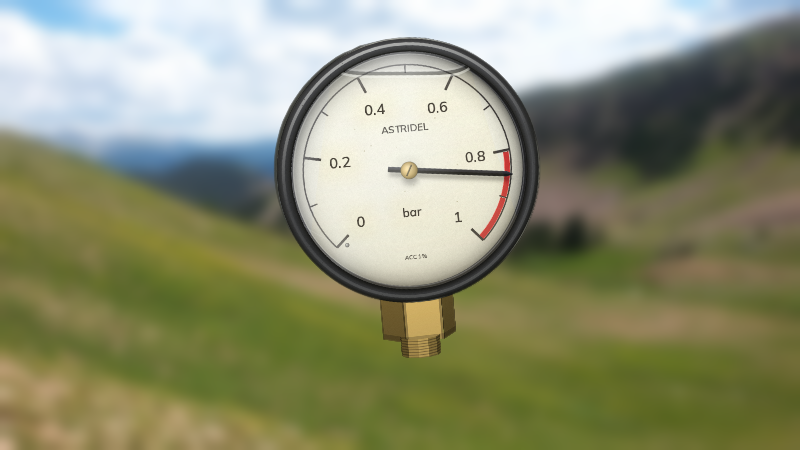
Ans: value=0.85 unit=bar
